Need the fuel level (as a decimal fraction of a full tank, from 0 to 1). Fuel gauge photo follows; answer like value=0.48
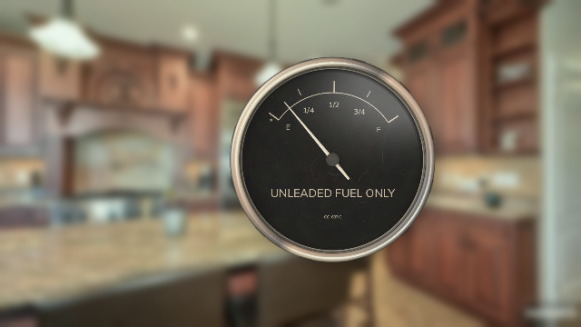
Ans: value=0.125
